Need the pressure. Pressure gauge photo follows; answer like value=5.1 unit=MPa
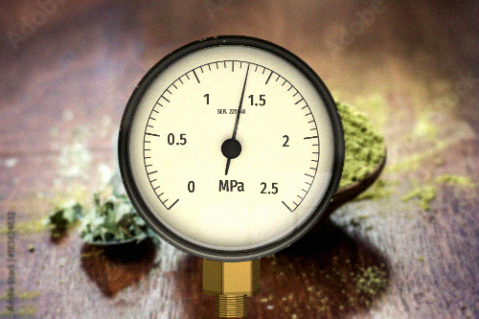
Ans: value=1.35 unit=MPa
